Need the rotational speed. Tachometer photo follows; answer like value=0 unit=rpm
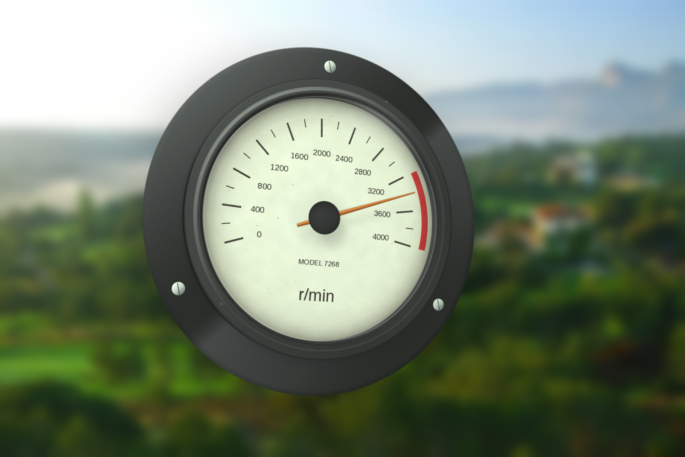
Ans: value=3400 unit=rpm
